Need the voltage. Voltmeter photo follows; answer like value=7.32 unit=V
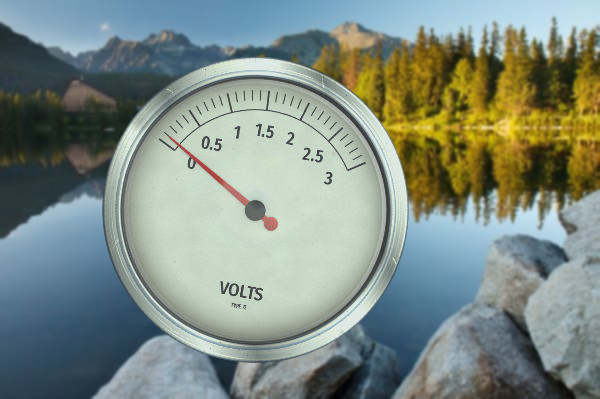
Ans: value=0.1 unit=V
